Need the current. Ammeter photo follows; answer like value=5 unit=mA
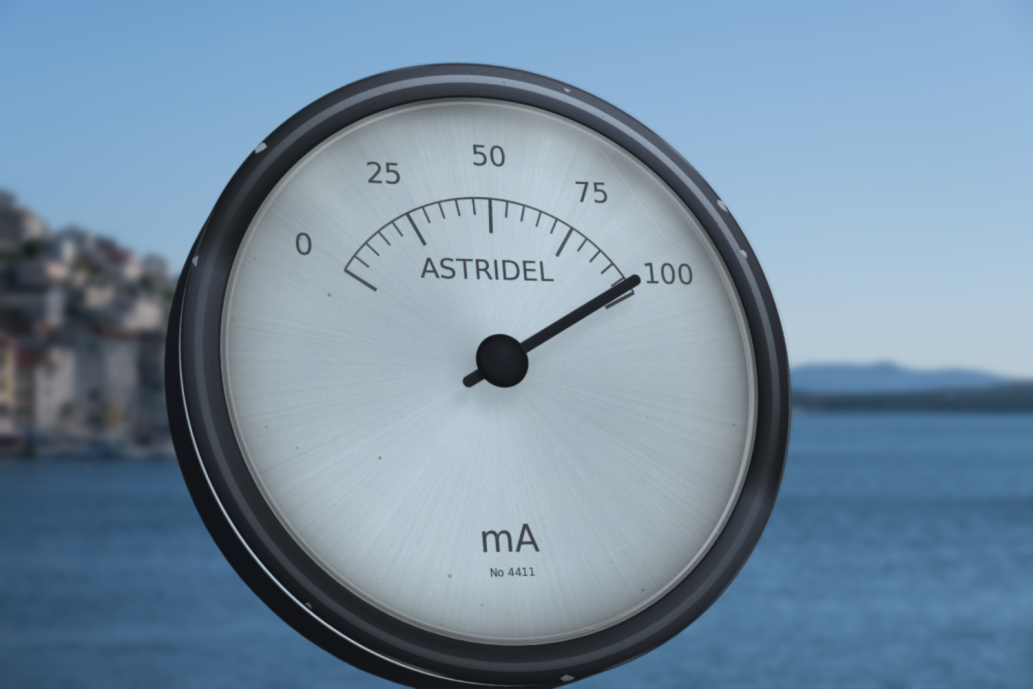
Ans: value=97.5 unit=mA
